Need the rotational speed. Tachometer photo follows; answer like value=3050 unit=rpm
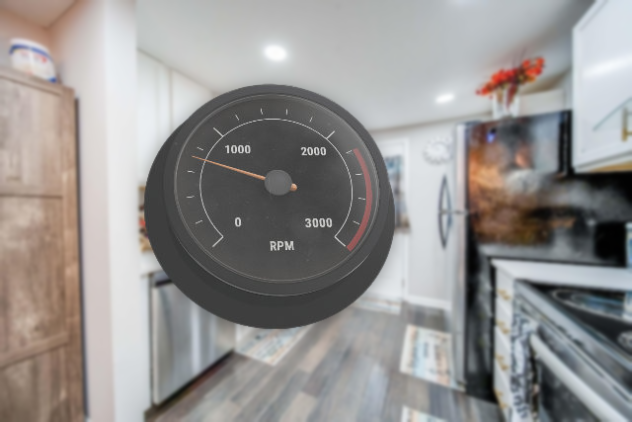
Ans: value=700 unit=rpm
